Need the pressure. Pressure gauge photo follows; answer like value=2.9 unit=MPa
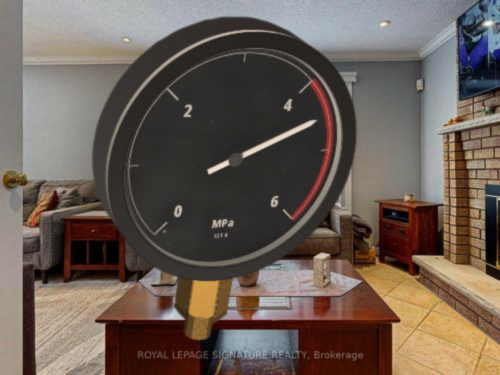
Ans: value=4.5 unit=MPa
